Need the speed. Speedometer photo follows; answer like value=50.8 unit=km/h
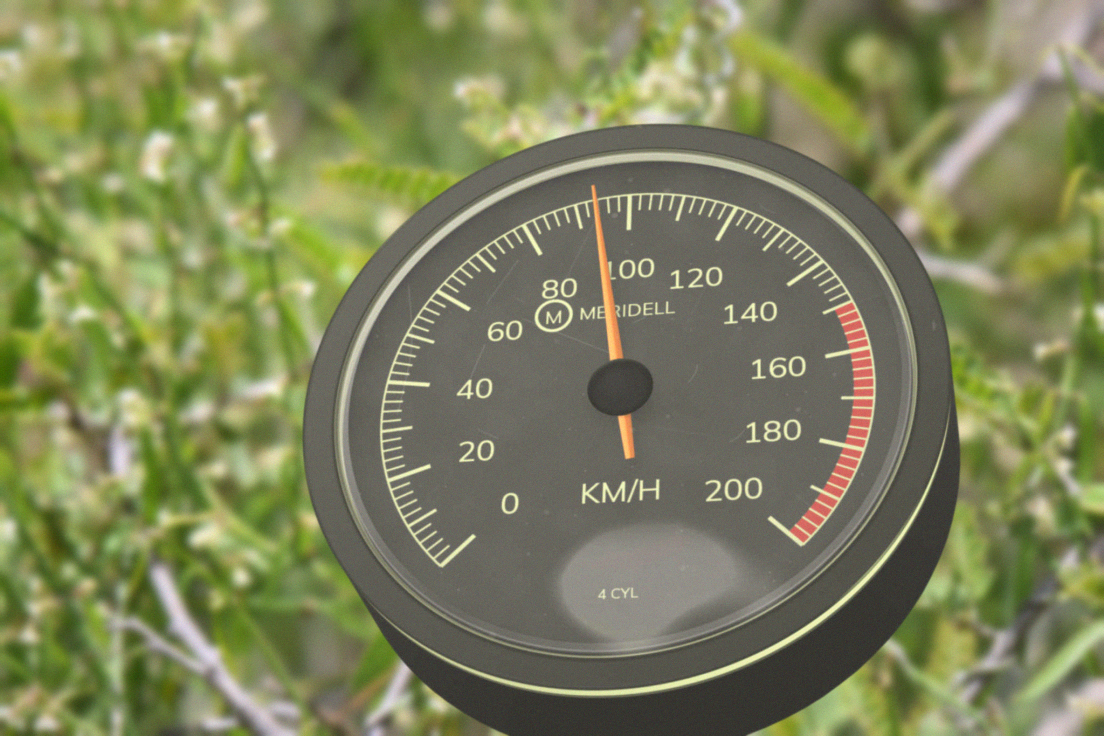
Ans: value=94 unit=km/h
